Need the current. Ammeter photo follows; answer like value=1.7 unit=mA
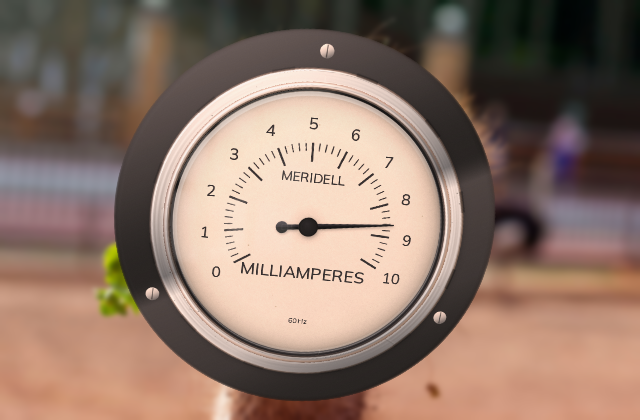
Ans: value=8.6 unit=mA
